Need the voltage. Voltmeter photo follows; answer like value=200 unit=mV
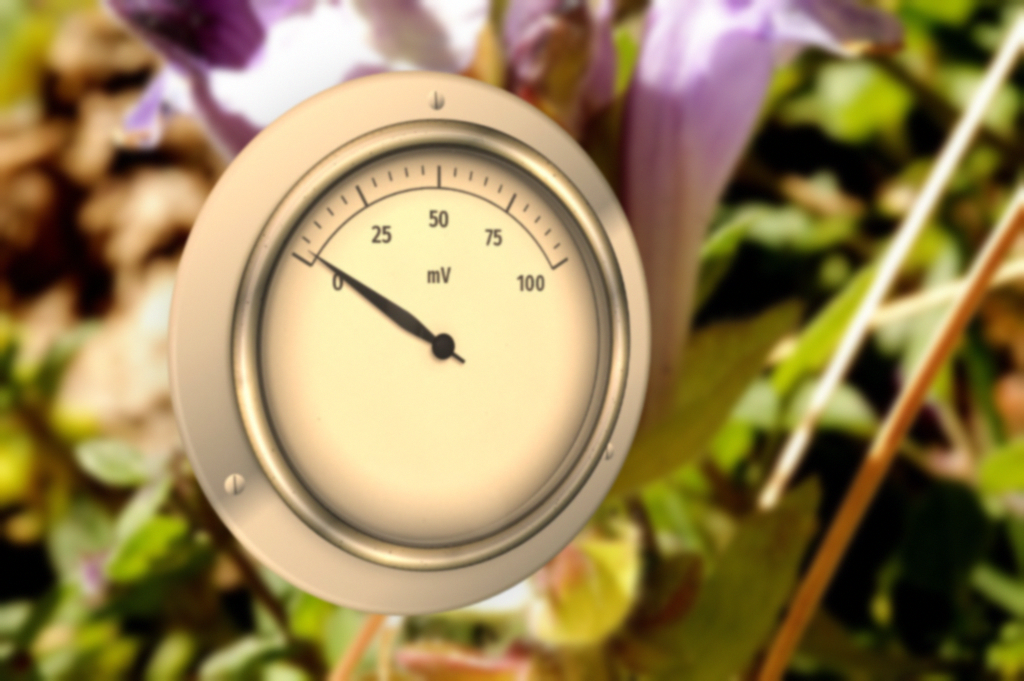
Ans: value=2.5 unit=mV
